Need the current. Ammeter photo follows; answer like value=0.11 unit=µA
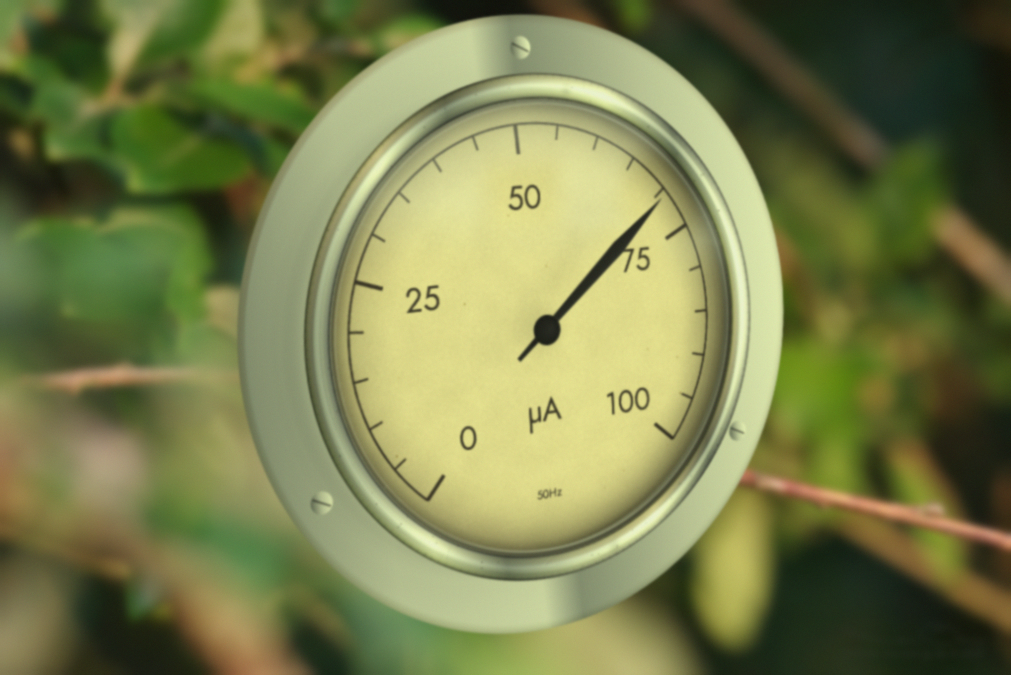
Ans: value=70 unit=µA
